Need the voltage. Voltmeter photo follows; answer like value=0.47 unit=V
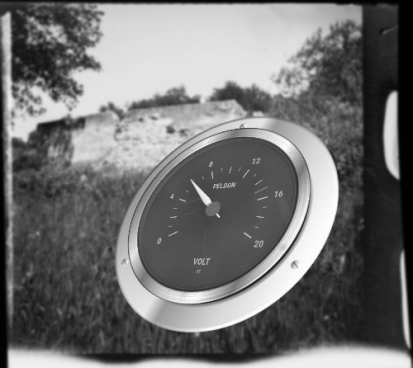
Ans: value=6 unit=V
